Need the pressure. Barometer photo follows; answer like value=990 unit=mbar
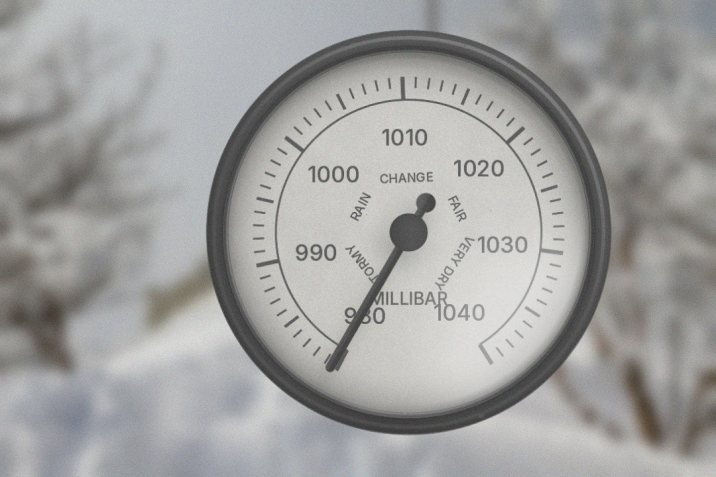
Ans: value=980.5 unit=mbar
